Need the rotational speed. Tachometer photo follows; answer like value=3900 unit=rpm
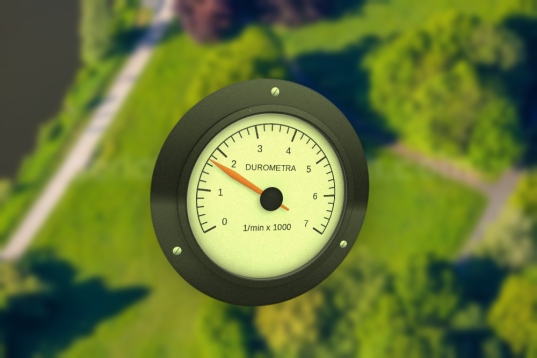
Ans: value=1700 unit=rpm
